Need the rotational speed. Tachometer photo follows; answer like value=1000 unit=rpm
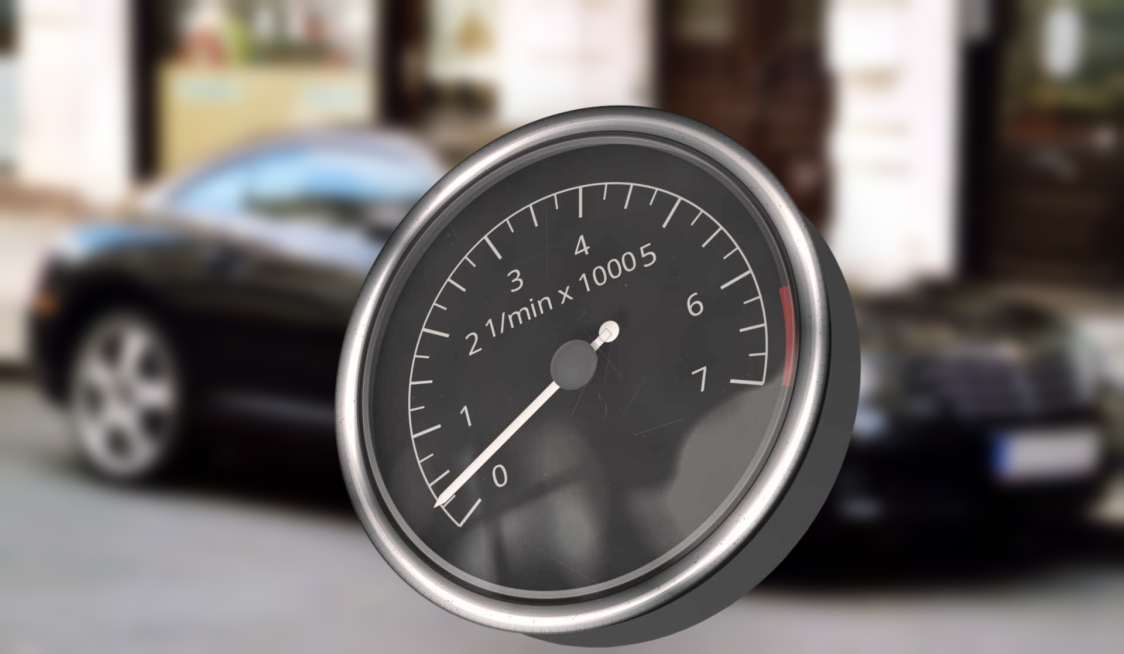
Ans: value=250 unit=rpm
